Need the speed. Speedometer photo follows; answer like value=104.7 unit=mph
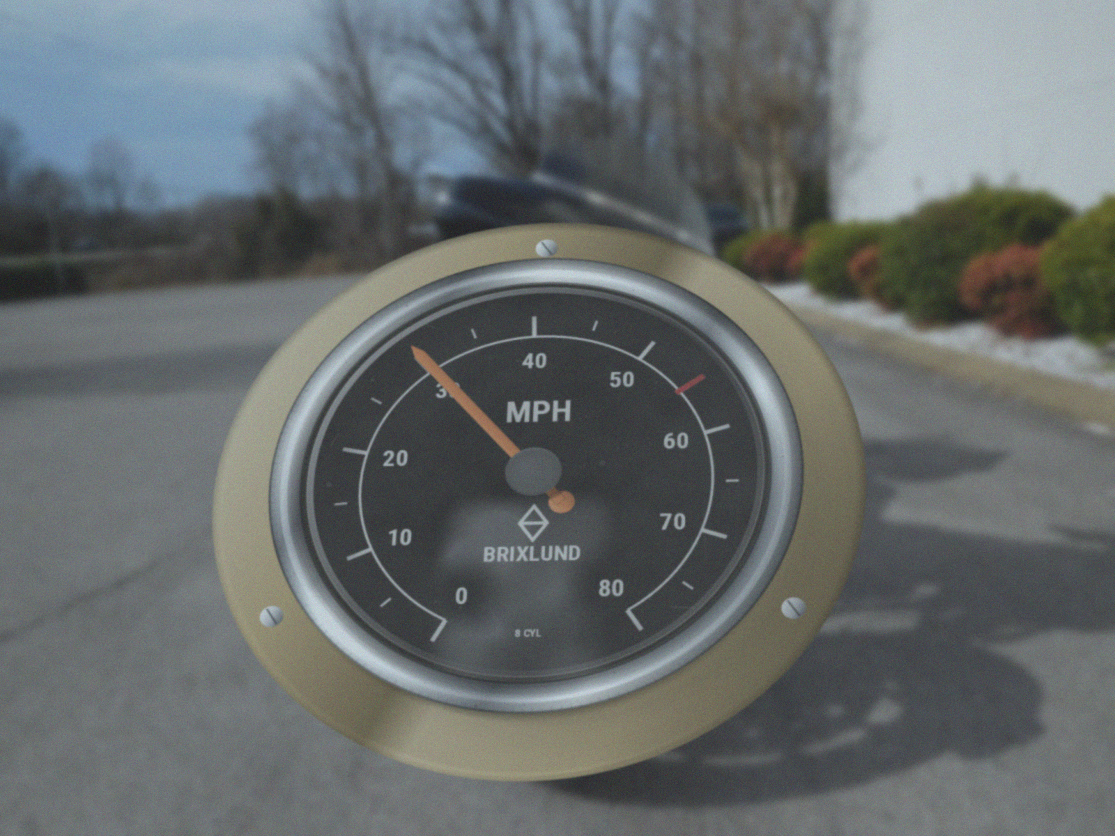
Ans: value=30 unit=mph
